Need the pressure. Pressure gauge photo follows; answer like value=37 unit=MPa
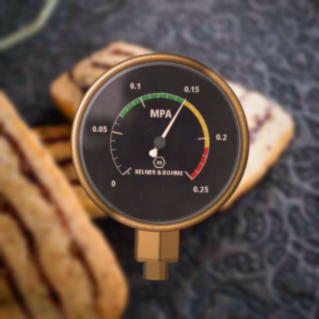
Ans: value=0.15 unit=MPa
